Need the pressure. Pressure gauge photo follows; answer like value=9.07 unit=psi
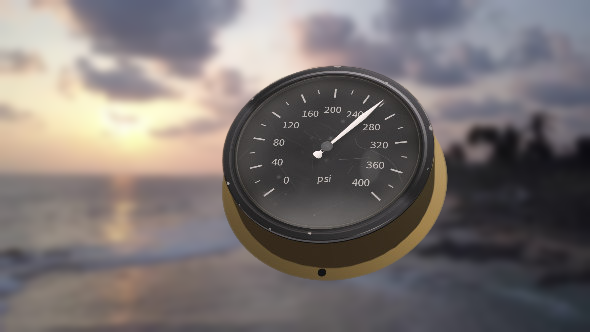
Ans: value=260 unit=psi
